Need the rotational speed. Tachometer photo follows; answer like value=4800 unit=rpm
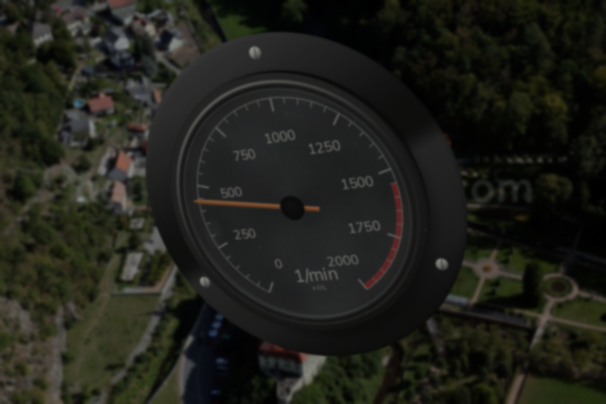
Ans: value=450 unit=rpm
